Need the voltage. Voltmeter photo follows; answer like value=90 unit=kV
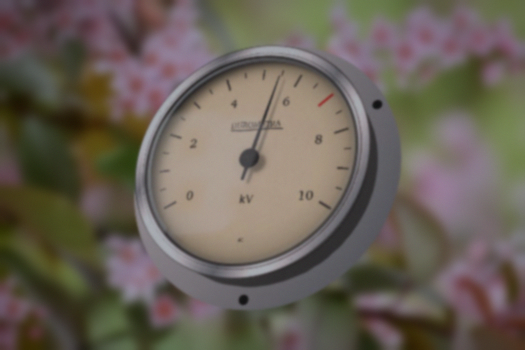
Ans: value=5.5 unit=kV
